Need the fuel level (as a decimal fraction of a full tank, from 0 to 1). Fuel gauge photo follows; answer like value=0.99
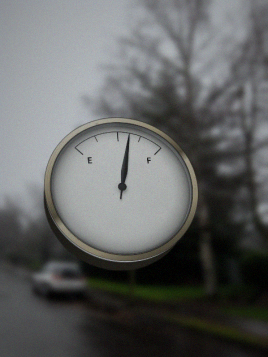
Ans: value=0.625
